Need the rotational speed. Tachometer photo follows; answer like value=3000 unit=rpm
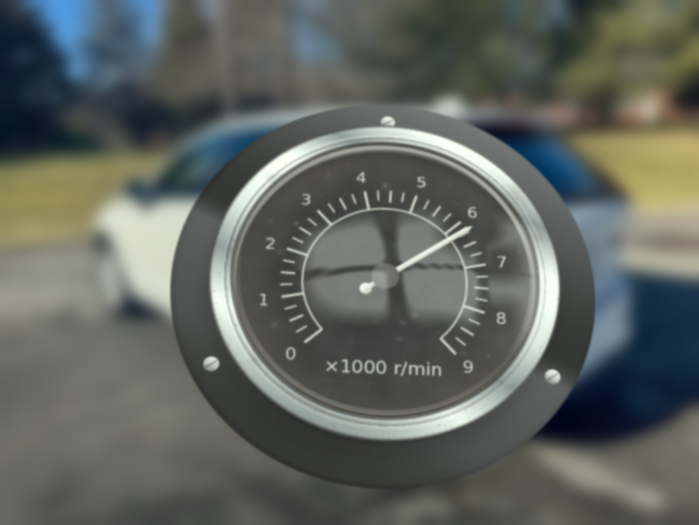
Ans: value=6250 unit=rpm
